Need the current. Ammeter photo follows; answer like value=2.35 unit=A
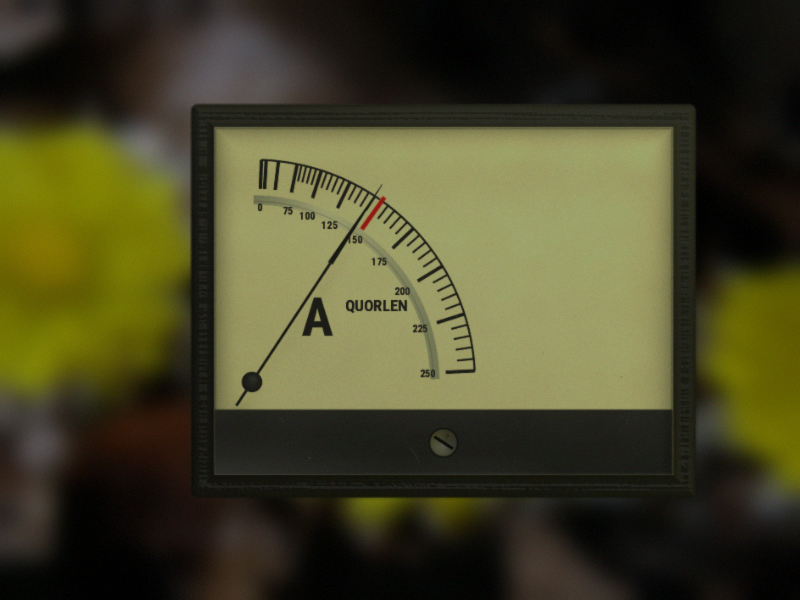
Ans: value=145 unit=A
